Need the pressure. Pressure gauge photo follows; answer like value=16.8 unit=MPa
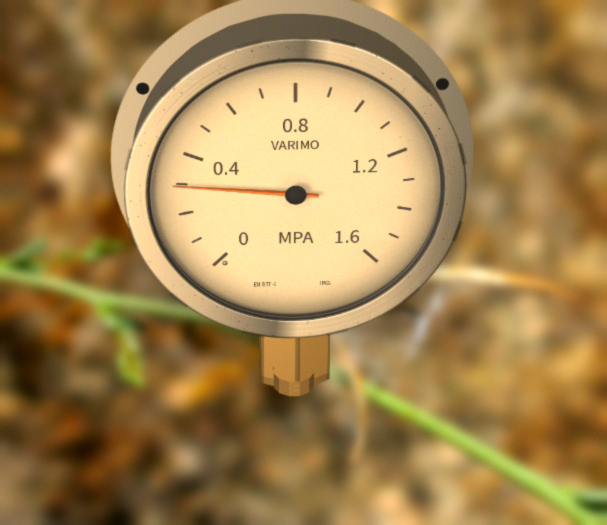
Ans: value=0.3 unit=MPa
